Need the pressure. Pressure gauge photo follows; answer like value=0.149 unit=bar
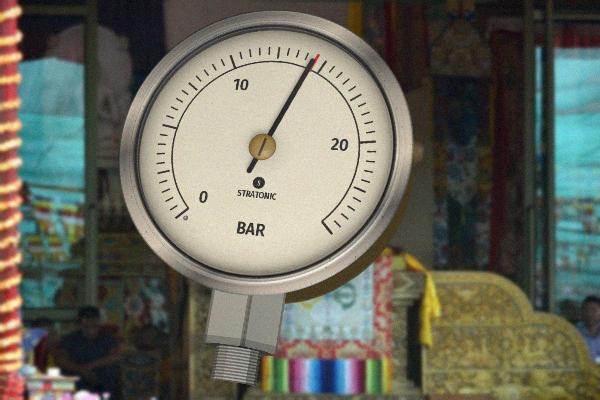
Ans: value=14.5 unit=bar
